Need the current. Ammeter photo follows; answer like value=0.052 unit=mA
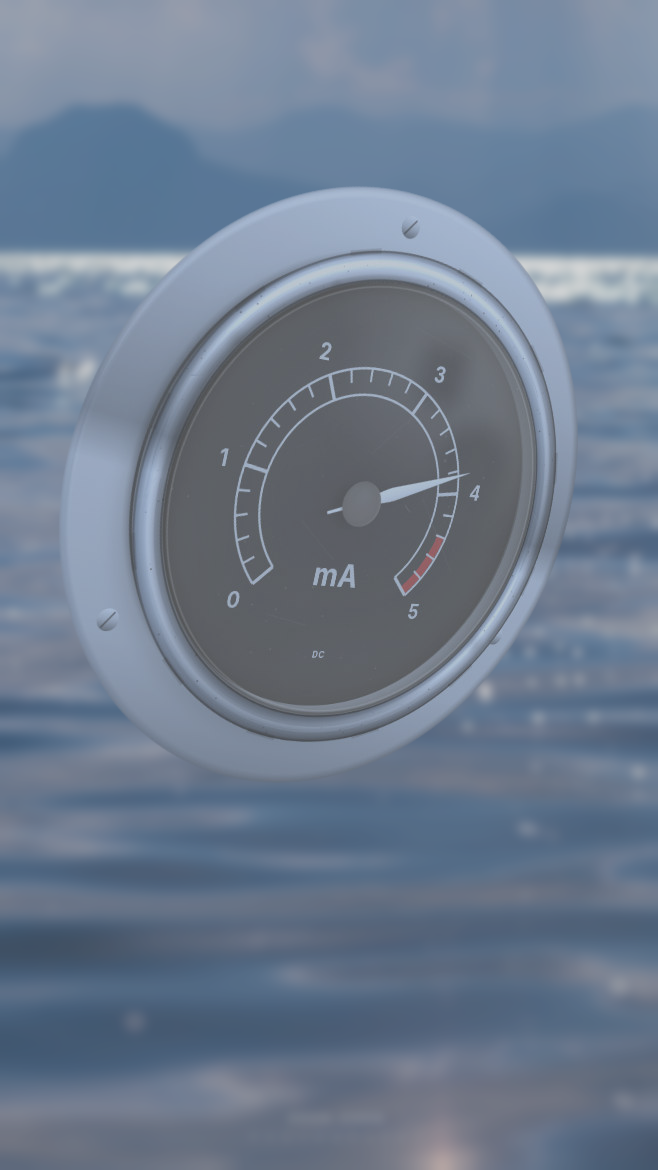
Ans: value=3.8 unit=mA
